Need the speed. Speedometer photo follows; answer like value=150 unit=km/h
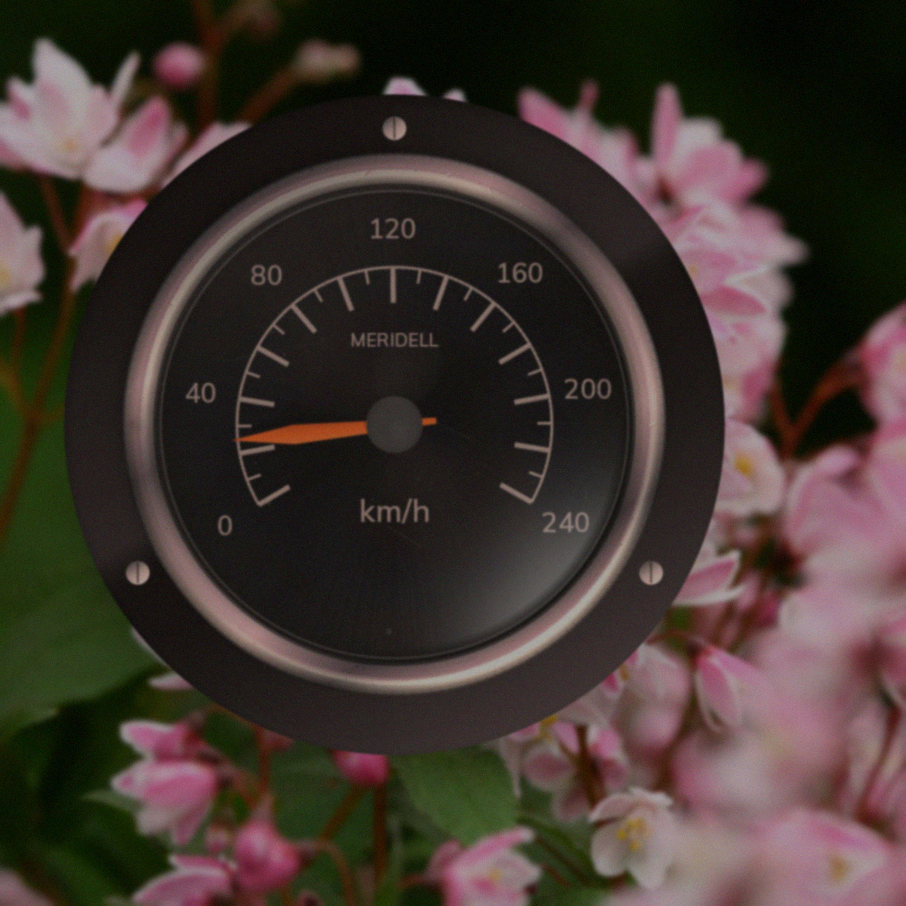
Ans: value=25 unit=km/h
